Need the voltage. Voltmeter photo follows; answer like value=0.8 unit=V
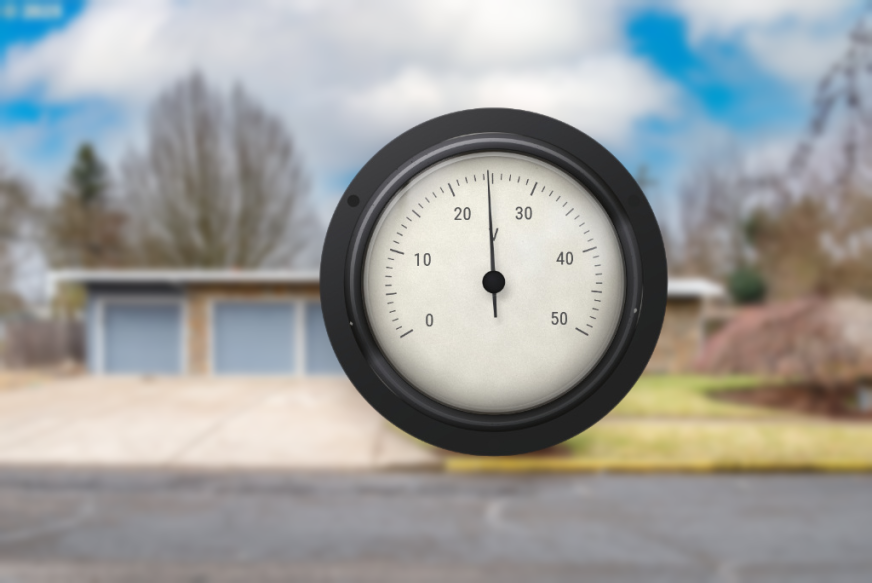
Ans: value=24.5 unit=V
